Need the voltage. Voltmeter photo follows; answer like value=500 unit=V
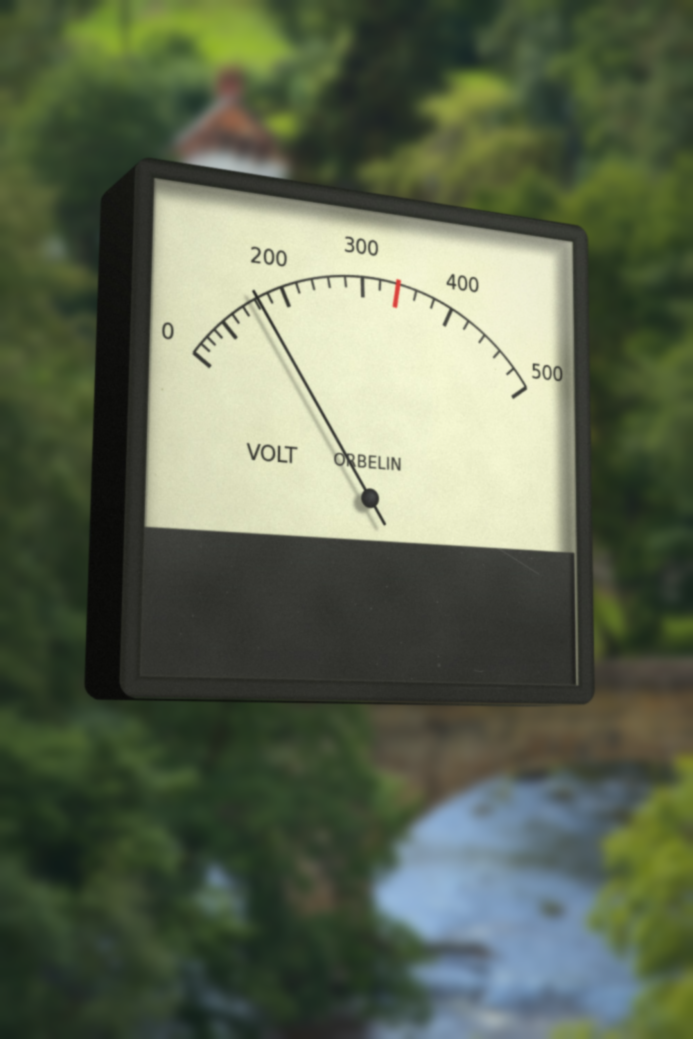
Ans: value=160 unit=V
